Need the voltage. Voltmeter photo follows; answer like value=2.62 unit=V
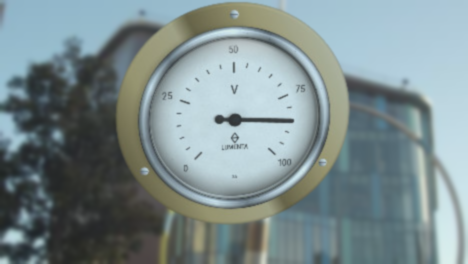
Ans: value=85 unit=V
